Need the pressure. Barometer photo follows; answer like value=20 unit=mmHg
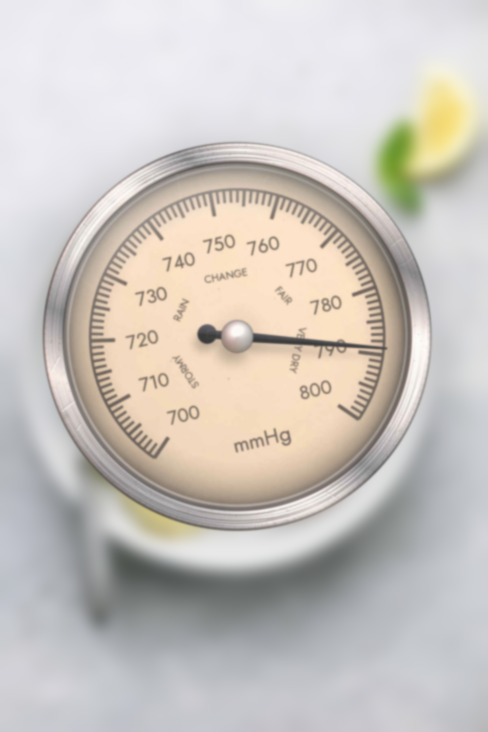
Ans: value=789 unit=mmHg
